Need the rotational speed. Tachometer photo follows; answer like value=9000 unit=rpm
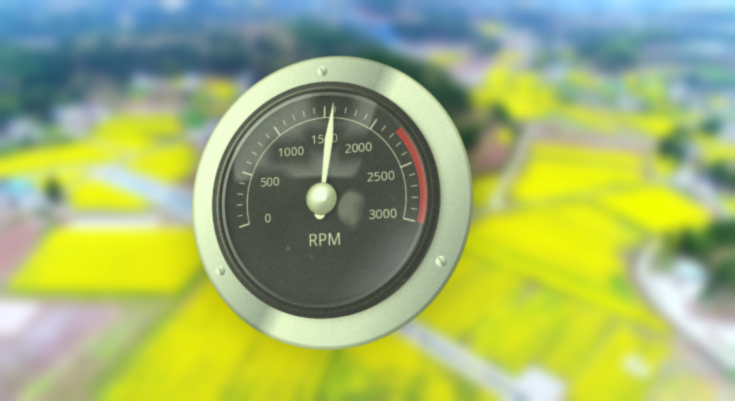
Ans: value=1600 unit=rpm
